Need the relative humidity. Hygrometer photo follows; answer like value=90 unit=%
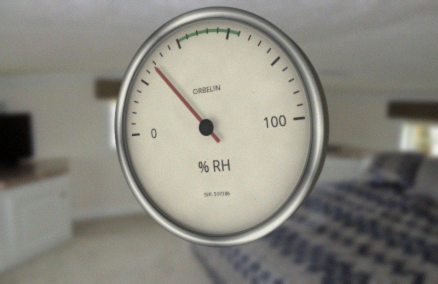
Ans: value=28 unit=%
